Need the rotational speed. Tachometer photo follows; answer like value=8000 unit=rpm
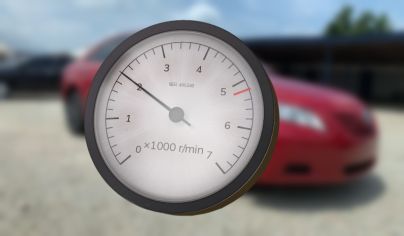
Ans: value=2000 unit=rpm
